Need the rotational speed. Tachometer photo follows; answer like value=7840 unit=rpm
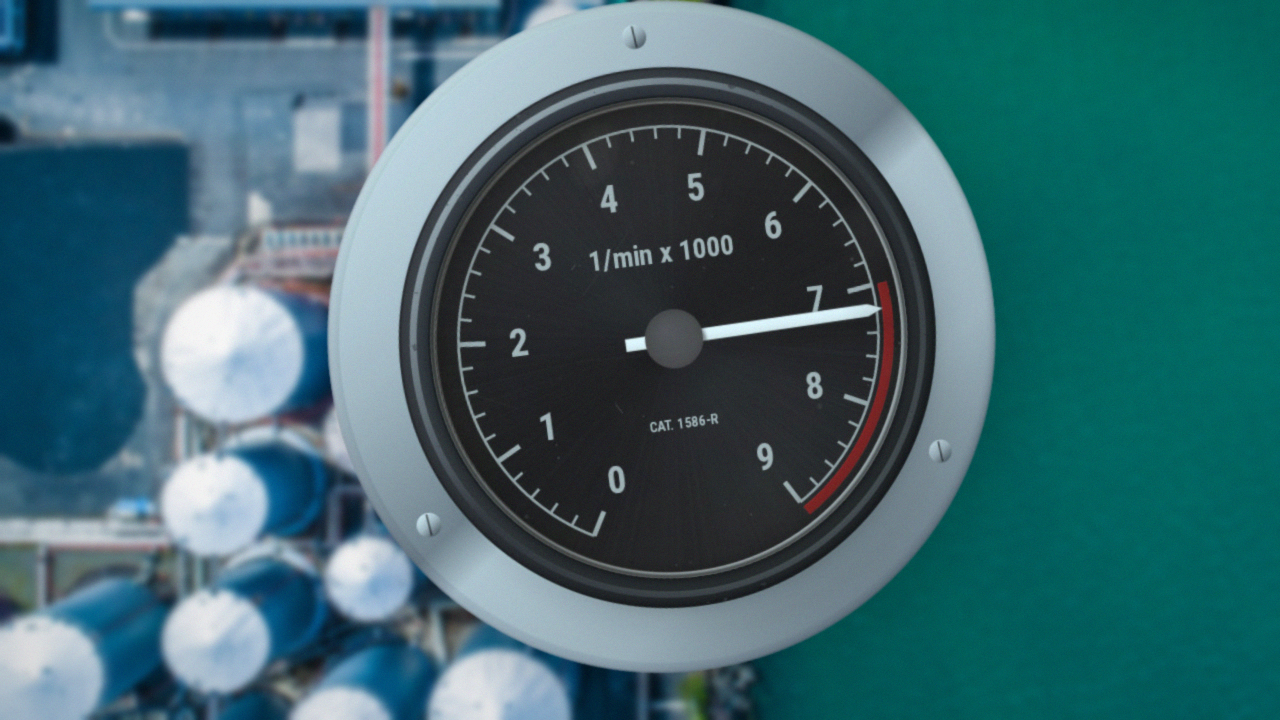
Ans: value=7200 unit=rpm
